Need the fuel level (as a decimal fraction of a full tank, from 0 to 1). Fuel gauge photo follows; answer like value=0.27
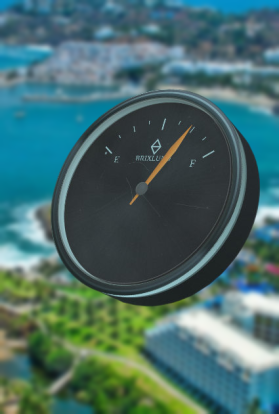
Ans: value=0.75
